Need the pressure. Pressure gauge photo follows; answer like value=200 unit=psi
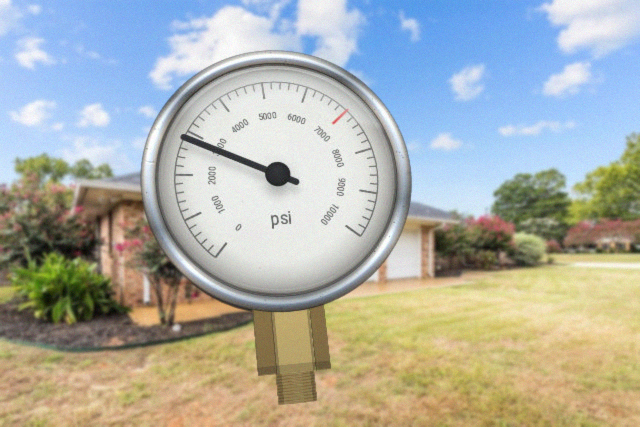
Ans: value=2800 unit=psi
